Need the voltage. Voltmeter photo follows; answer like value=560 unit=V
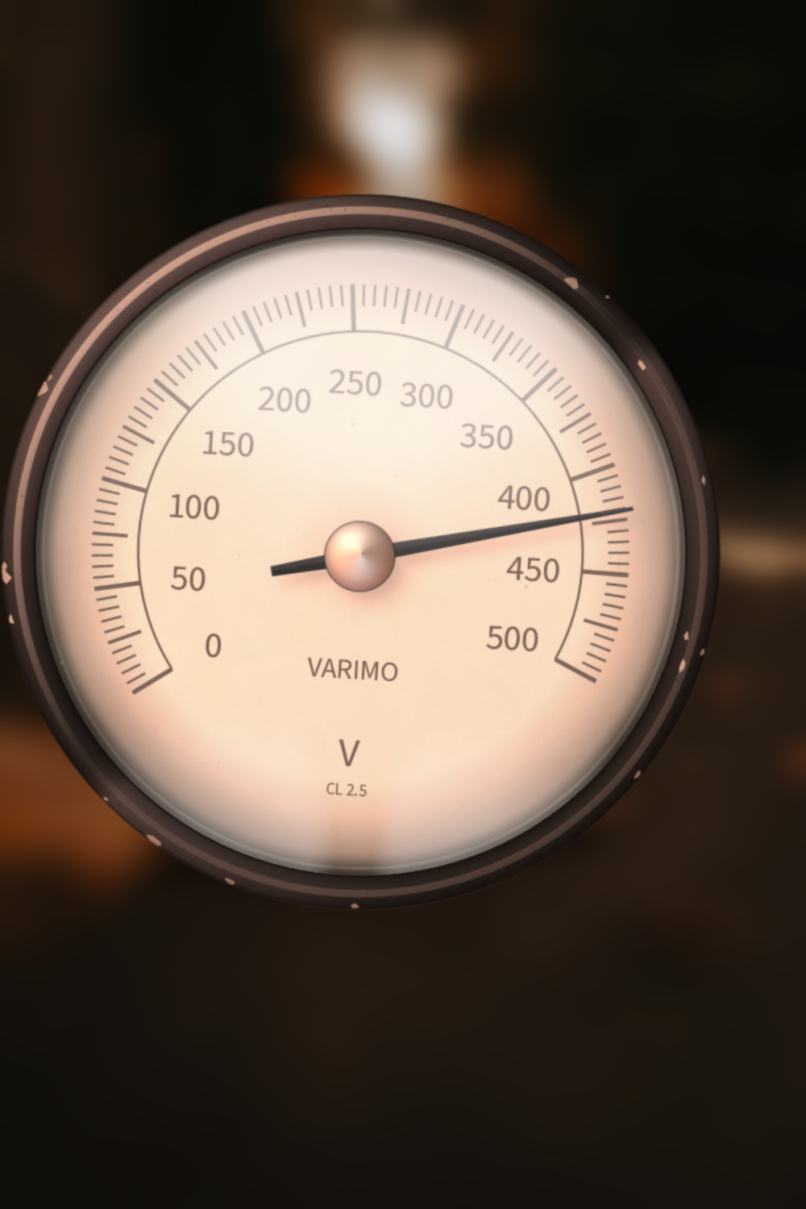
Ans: value=420 unit=V
